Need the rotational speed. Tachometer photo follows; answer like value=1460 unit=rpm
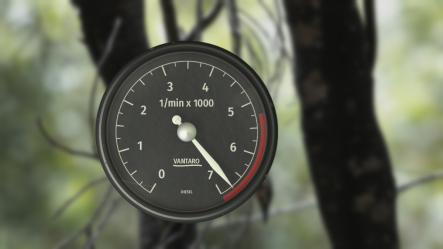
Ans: value=6750 unit=rpm
